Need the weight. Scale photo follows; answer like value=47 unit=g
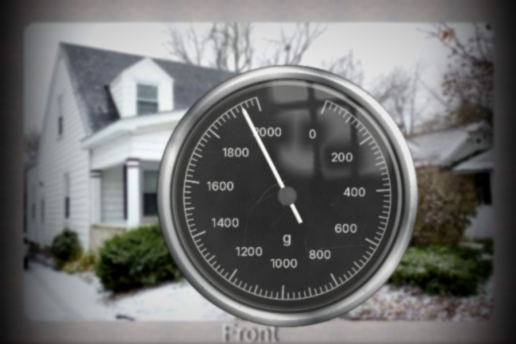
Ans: value=1940 unit=g
